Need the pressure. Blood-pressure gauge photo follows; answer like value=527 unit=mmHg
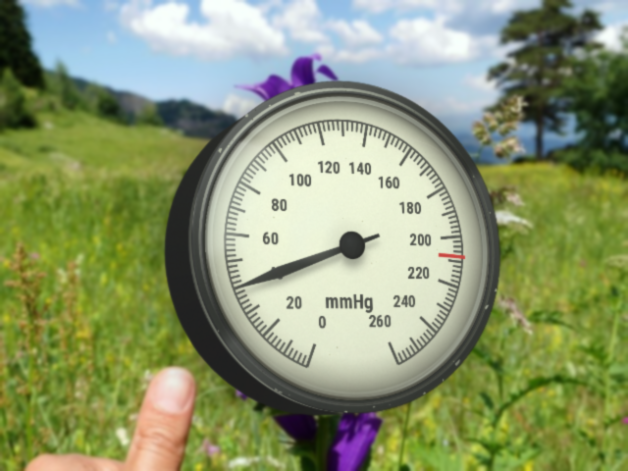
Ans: value=40 unit=mmHg
